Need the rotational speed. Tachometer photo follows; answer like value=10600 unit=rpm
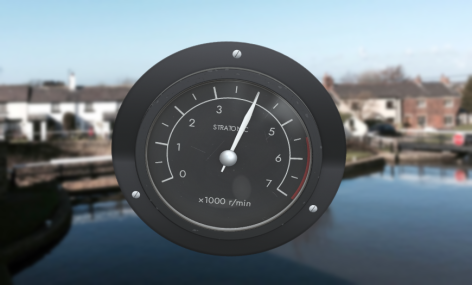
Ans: value=4000 unit=rpm
